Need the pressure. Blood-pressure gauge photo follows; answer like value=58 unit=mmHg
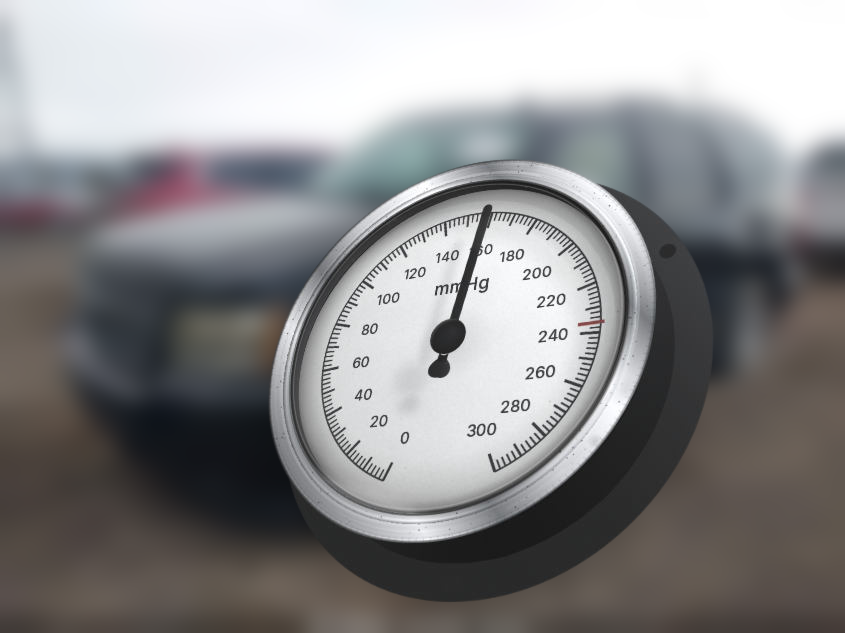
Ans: value=160 unit=mmHg
